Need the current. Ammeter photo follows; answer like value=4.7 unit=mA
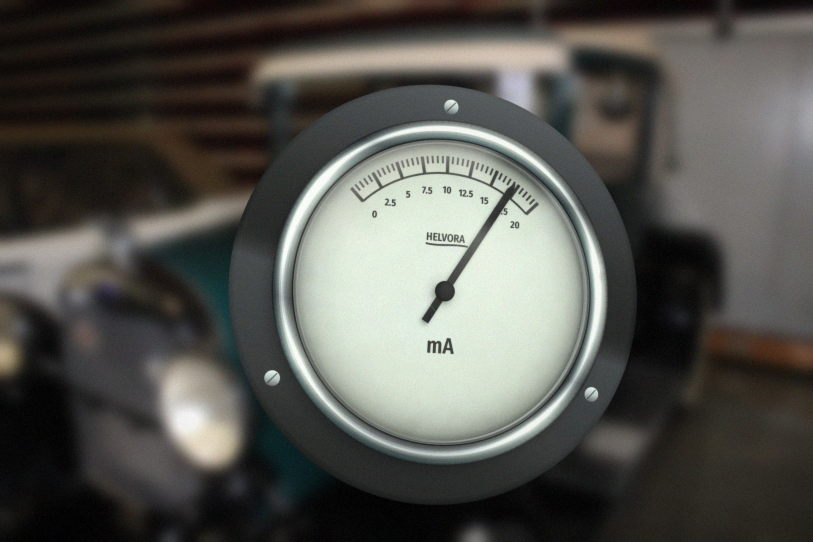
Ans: value=17 unit=mA
